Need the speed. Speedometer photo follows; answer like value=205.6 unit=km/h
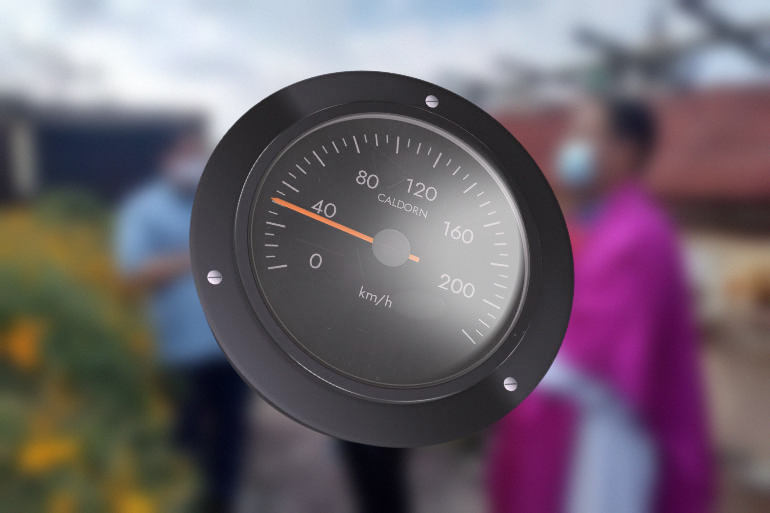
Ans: value=30 unit=km/h
